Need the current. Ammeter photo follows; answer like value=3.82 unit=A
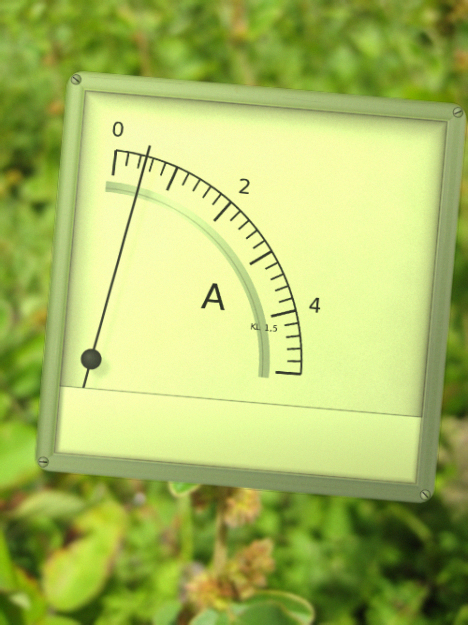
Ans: value=0.5 unit=A
